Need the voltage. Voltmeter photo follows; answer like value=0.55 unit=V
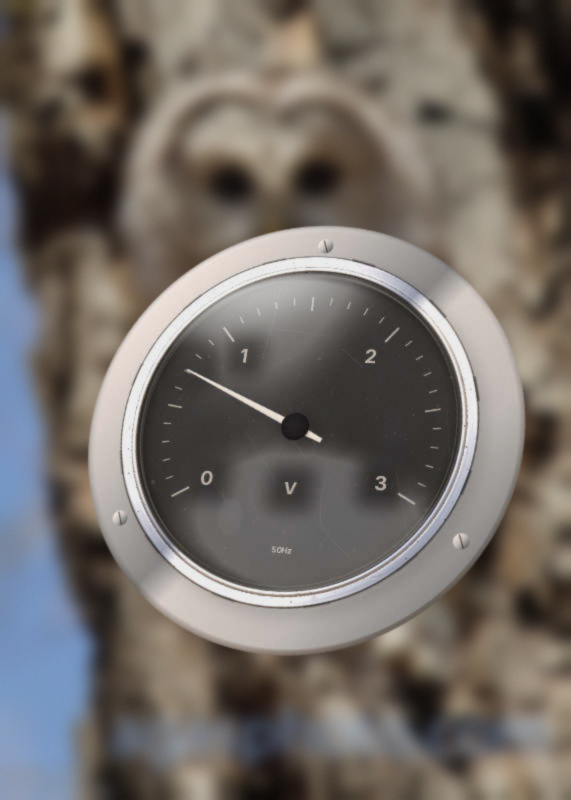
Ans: value=0.7 unit=V
